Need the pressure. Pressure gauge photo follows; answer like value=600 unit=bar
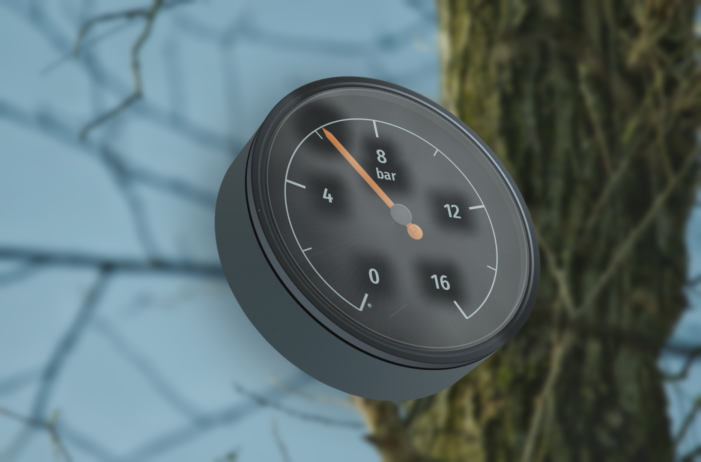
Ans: value=6 unit=bar
